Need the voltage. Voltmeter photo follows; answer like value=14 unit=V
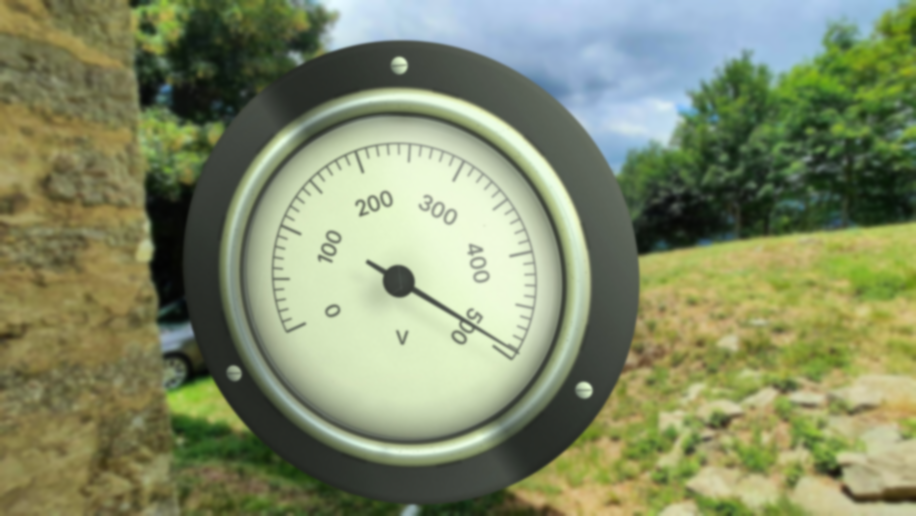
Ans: value=490 unit=V
